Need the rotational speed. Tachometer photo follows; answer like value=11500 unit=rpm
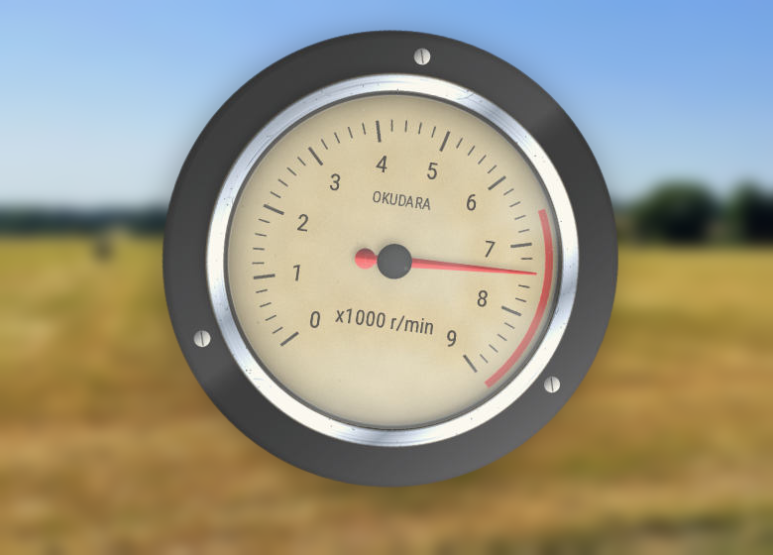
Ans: value=7400 unit=rpm
